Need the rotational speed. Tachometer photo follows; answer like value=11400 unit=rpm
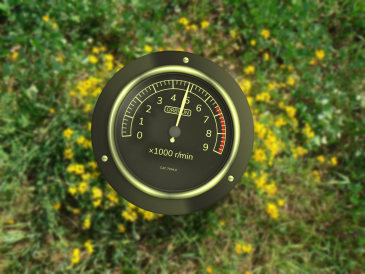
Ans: value=4800 unit=rpm
